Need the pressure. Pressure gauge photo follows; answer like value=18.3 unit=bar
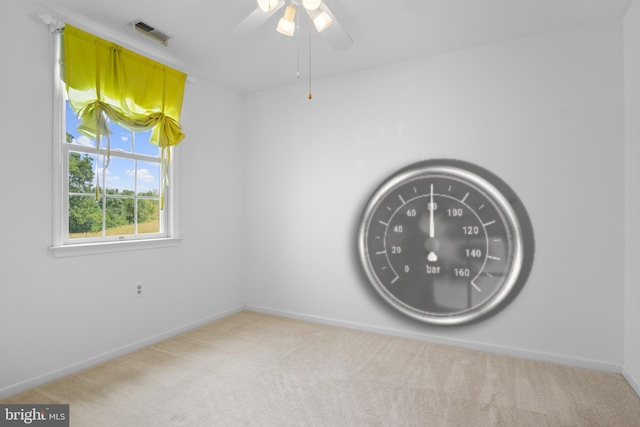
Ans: value=80 unit=bar
